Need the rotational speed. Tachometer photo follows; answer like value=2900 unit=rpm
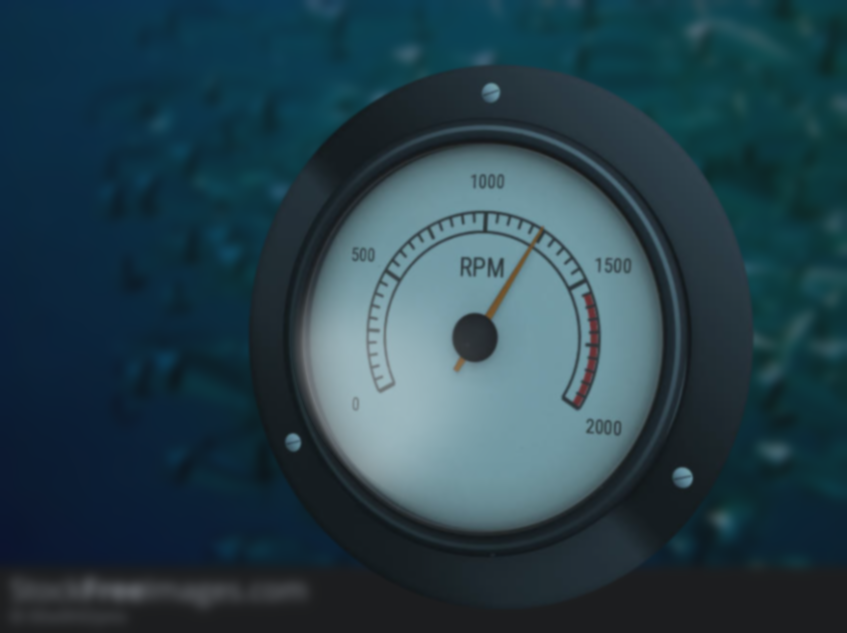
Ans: value=1250 unit=rpm
